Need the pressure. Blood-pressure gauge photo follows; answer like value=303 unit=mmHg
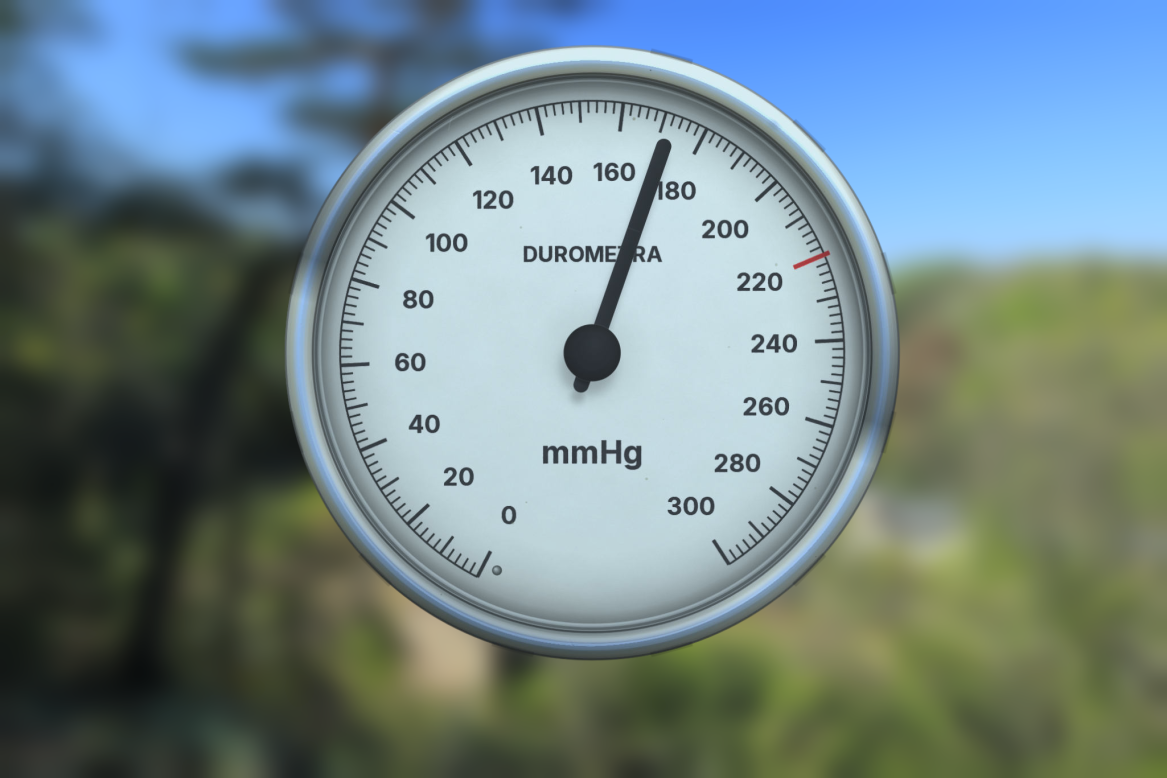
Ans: value=172 unit=mmHg
